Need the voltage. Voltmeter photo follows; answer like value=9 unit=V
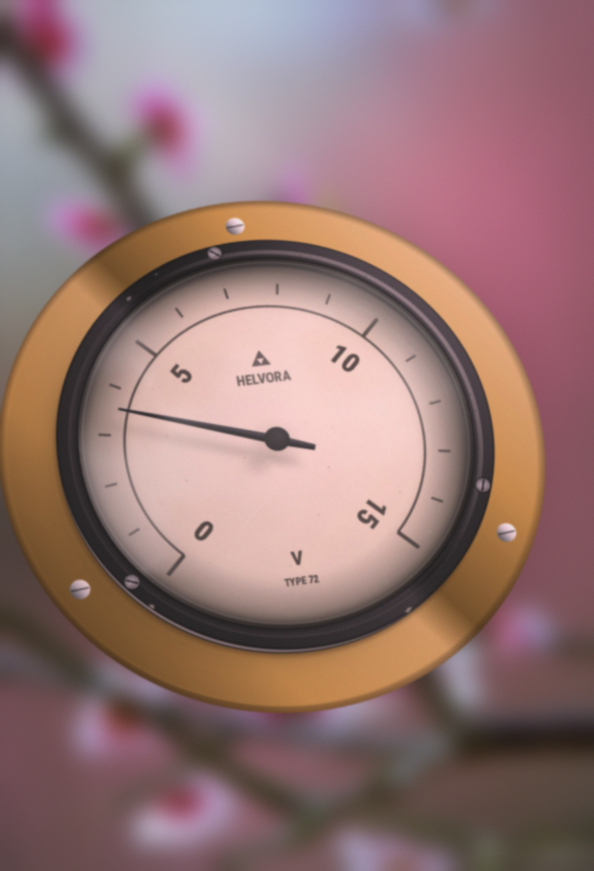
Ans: value=3.5 unit=V
